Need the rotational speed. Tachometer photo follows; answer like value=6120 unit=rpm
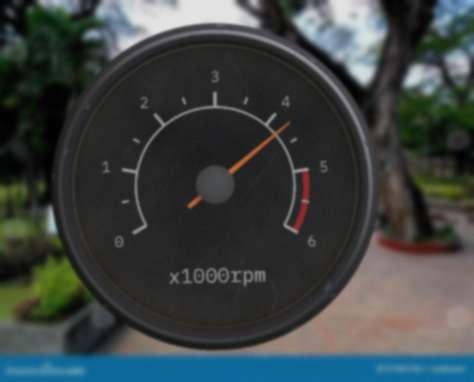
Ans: value=4250 unit=rpm
